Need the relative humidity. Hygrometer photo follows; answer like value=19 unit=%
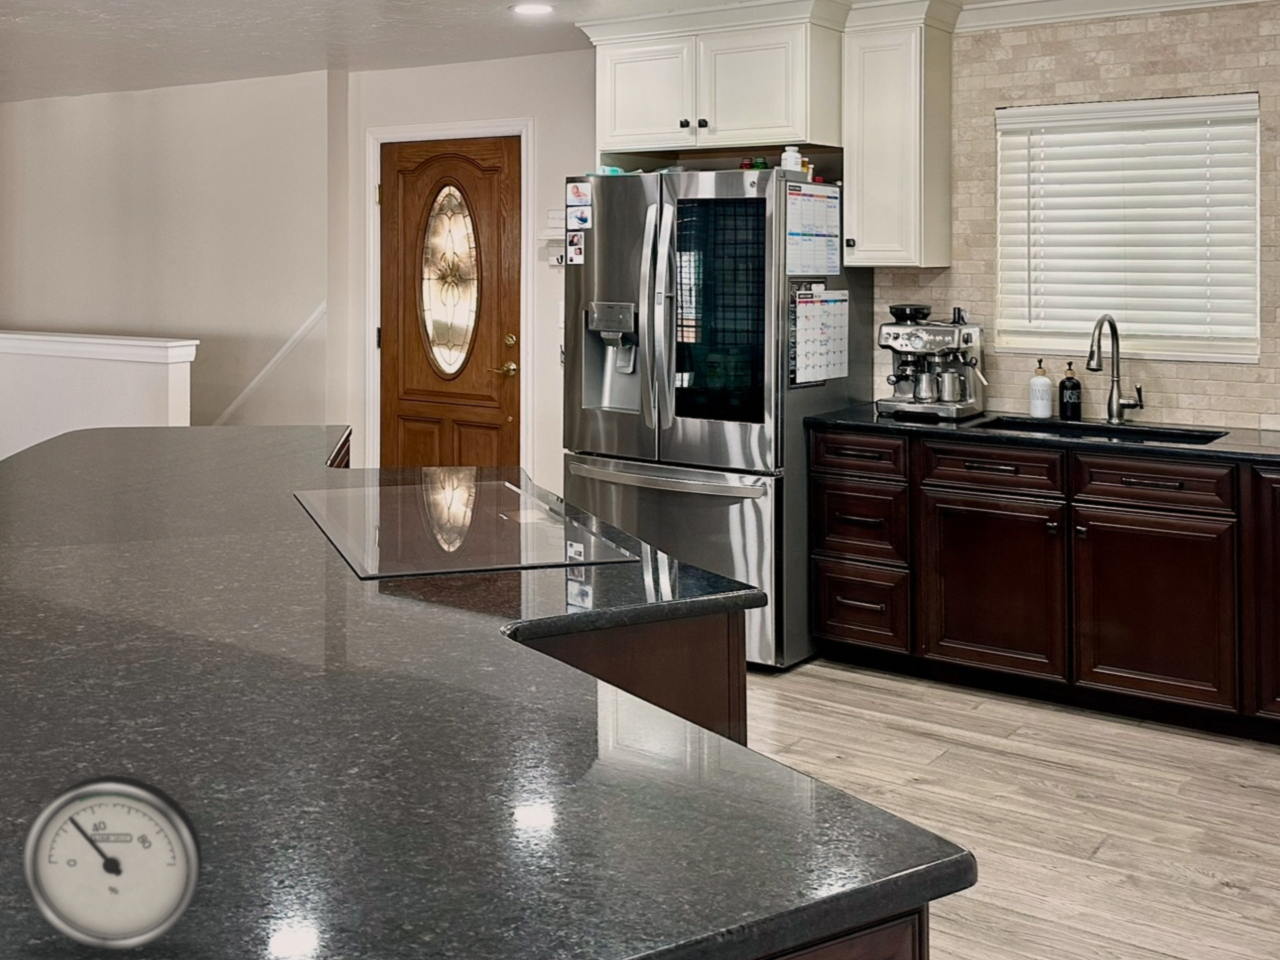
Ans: value=28 unit=%
